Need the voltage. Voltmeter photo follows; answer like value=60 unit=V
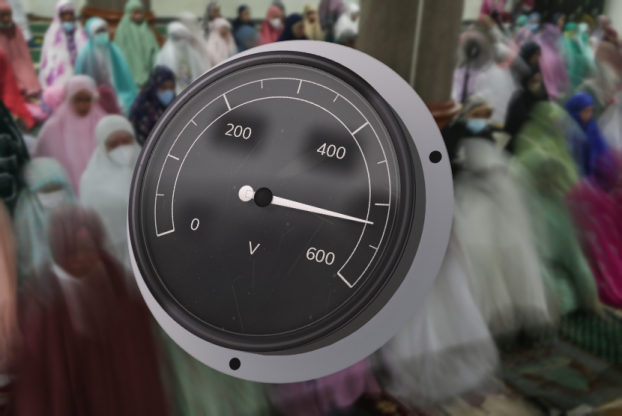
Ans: value=525 unit=V
